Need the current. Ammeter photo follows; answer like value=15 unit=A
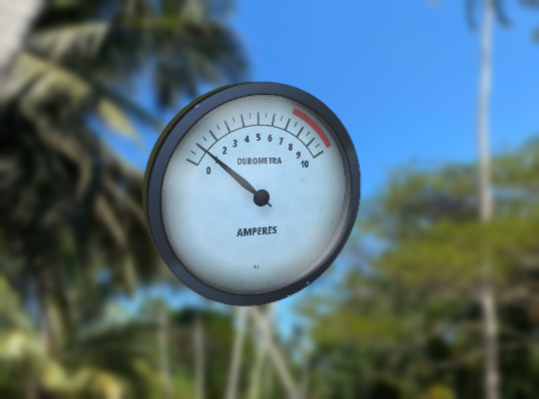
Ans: value=1 unit=A
